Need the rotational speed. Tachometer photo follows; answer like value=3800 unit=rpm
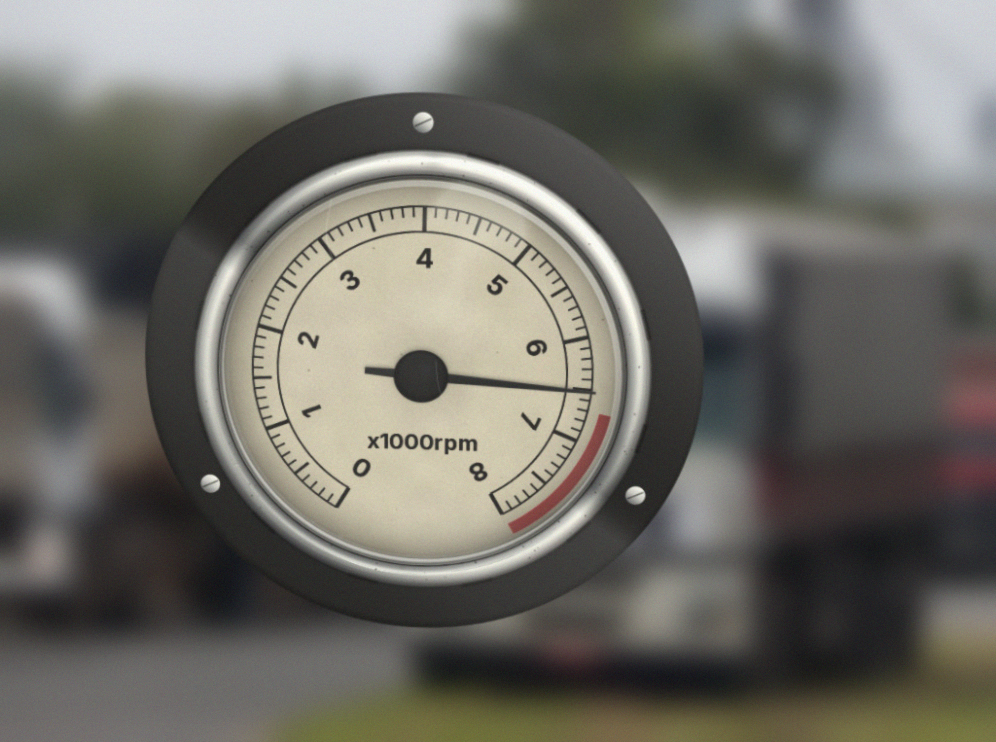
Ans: value=6500 unit=rpm
